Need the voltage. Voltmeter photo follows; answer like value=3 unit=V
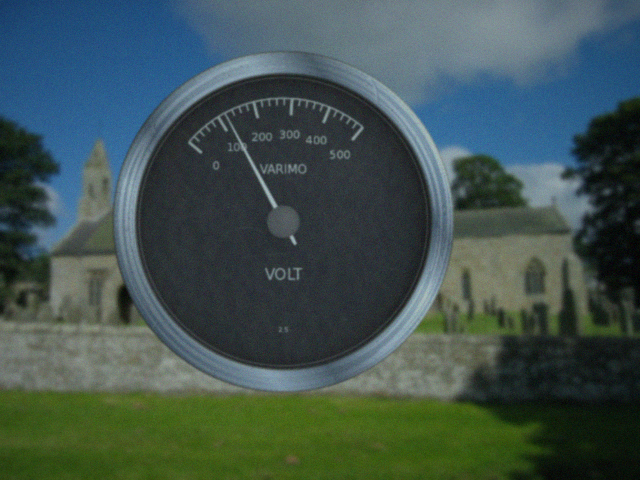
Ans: value=120 unit=V
